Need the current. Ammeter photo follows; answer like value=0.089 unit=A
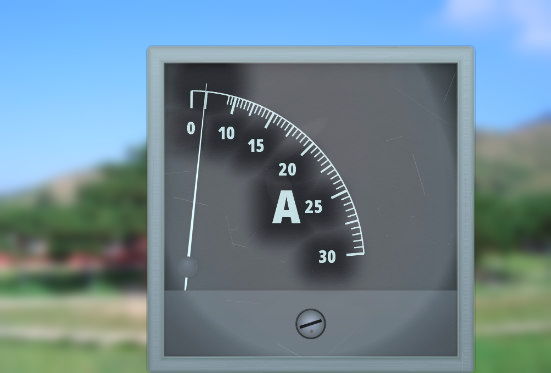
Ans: value=5 unit=A
